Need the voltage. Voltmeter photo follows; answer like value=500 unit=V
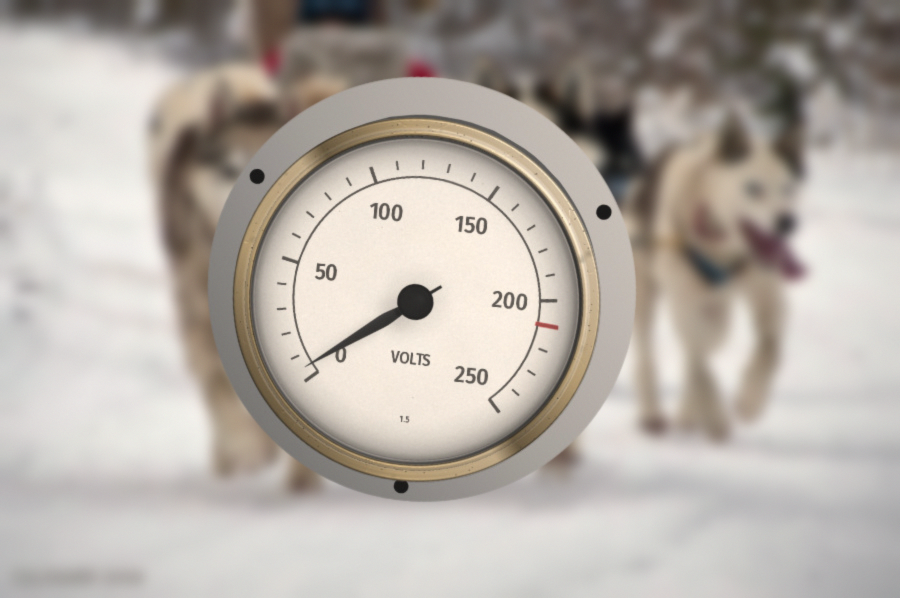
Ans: value=5 unit=V
